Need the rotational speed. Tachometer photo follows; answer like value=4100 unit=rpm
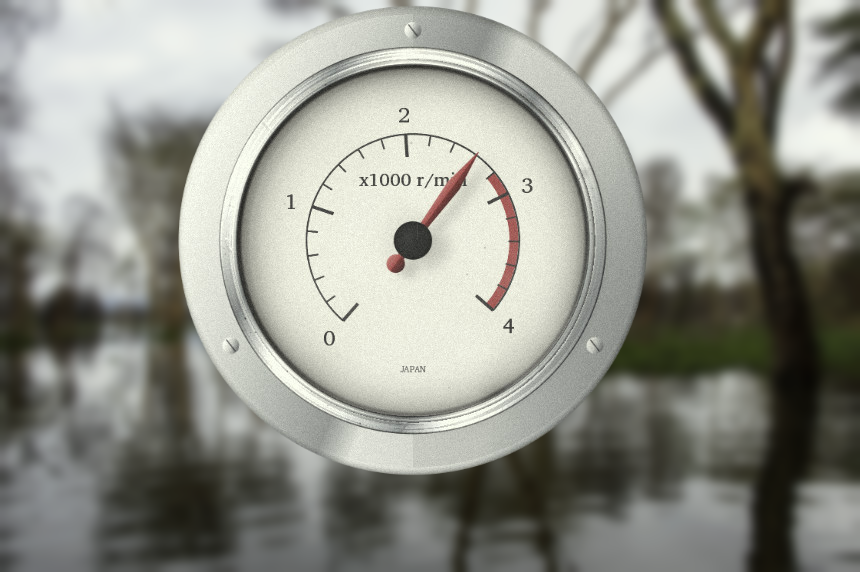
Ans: value=2600 unit=rpm
